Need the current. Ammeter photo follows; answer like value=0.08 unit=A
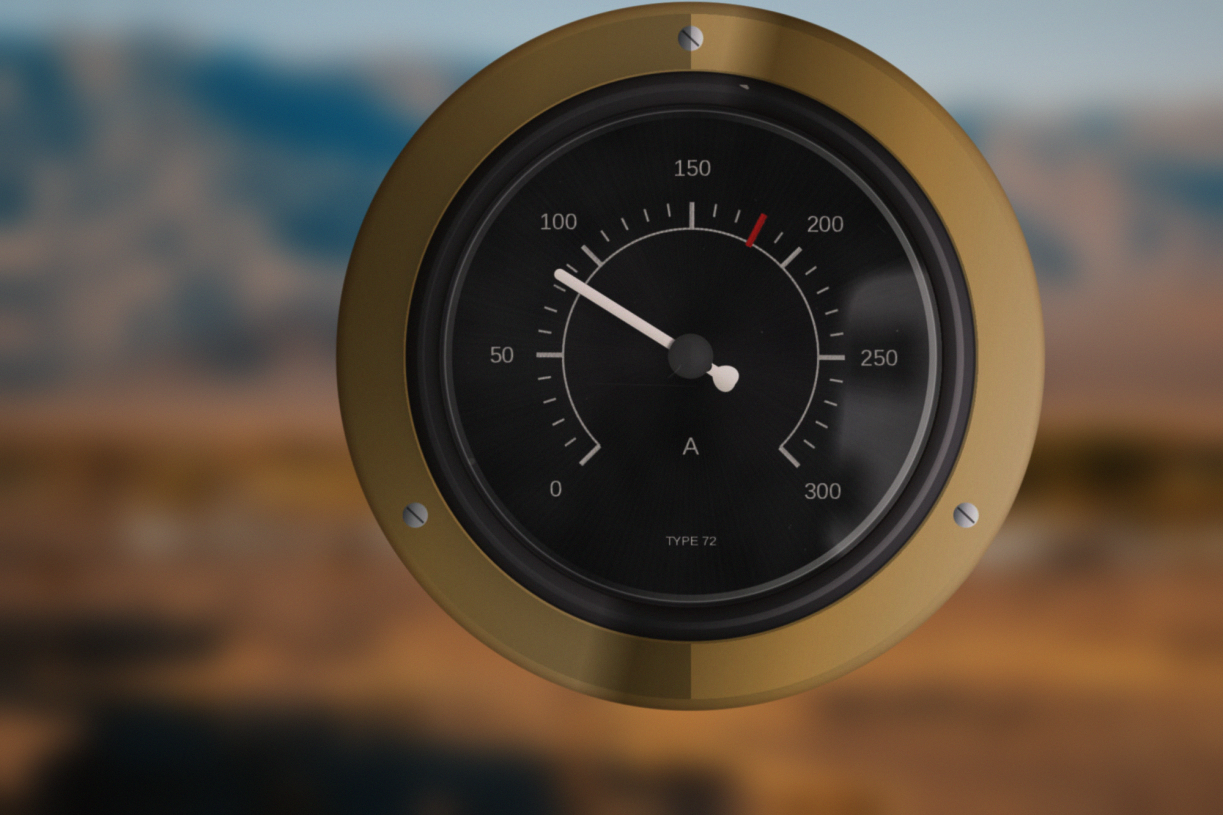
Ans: value=85 unit=A
